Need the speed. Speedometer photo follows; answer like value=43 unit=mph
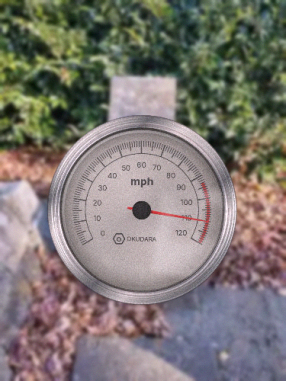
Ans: value=110 unit=mph
